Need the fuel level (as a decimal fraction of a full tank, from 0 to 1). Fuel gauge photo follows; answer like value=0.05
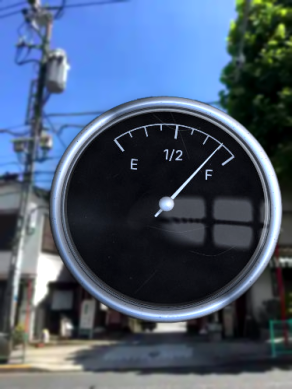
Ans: value=0.875
